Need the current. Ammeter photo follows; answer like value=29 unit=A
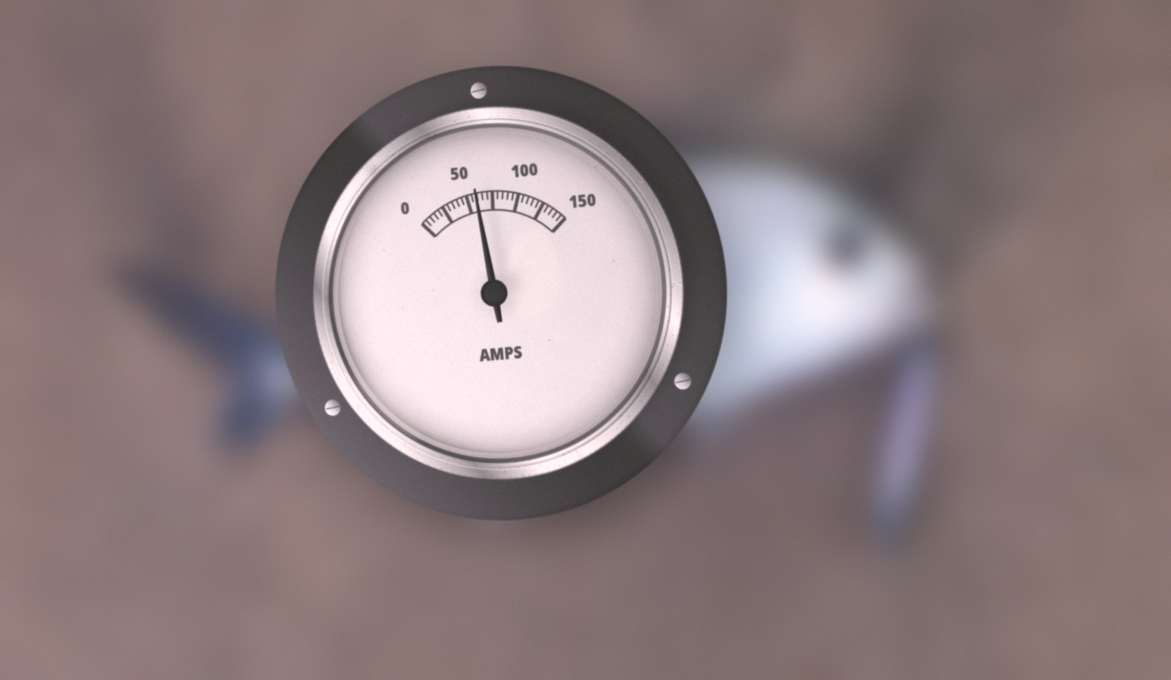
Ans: value=60 unit=A
